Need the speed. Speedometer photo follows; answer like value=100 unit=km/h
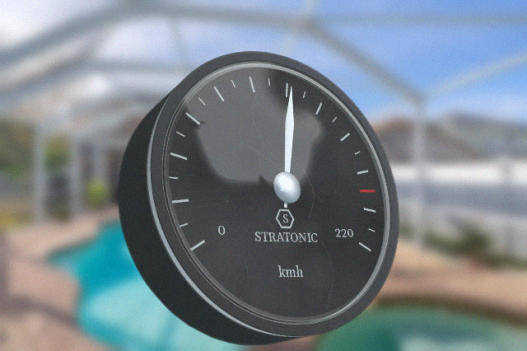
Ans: value=120 unit=km/h
